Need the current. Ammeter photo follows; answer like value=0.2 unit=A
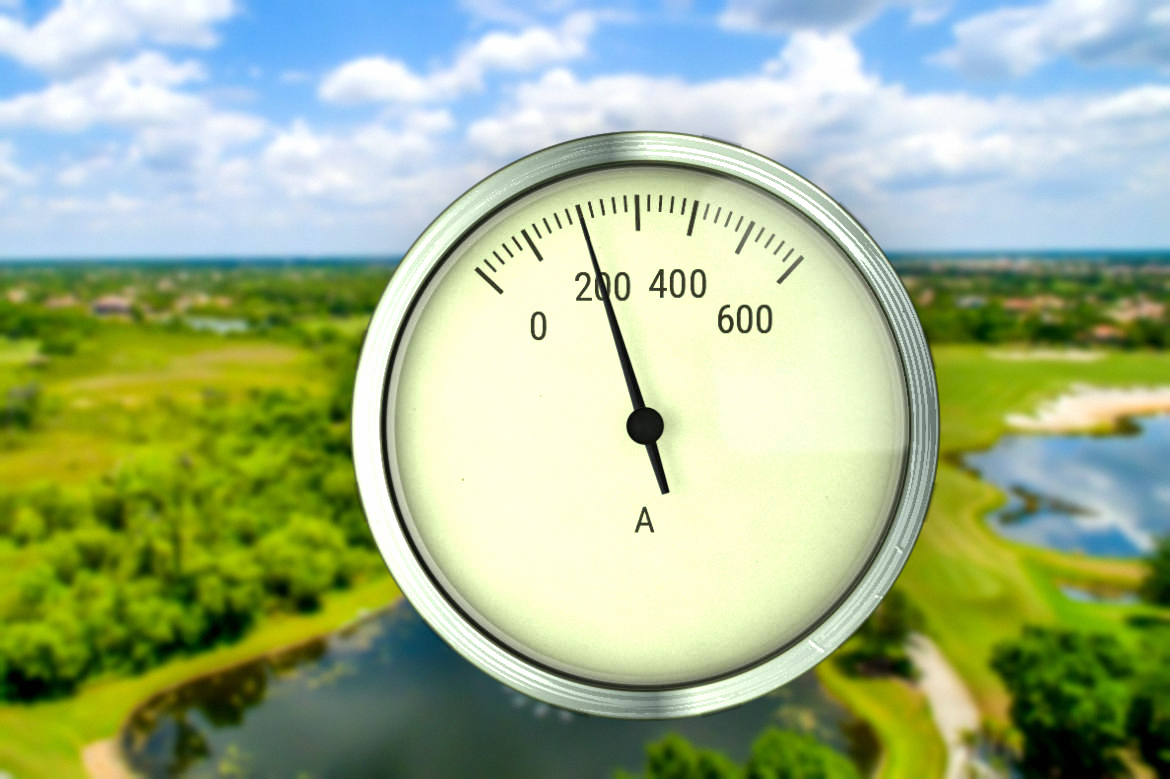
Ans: value=200 unit=A
